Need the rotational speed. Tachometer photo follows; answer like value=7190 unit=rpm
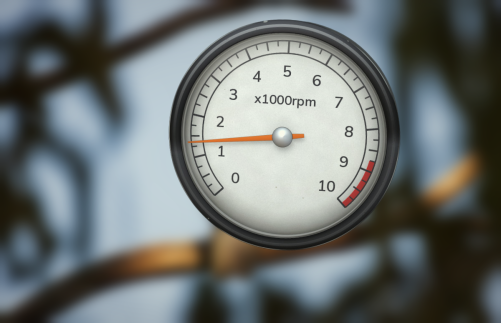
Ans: value=1375 unit=rpm
